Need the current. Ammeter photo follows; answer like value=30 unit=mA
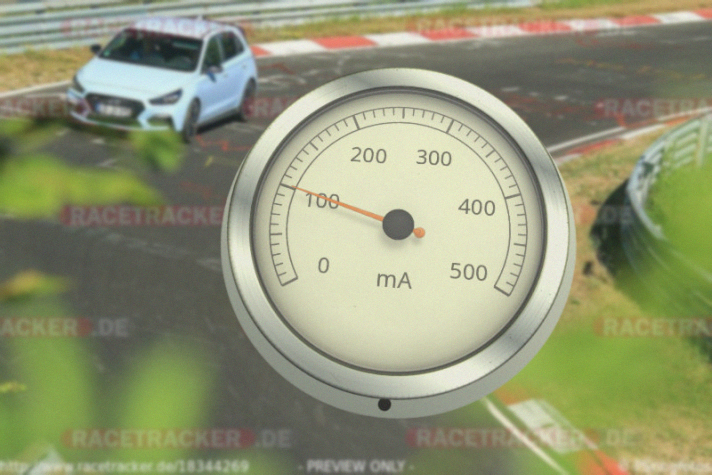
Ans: value=100 unit=mA
